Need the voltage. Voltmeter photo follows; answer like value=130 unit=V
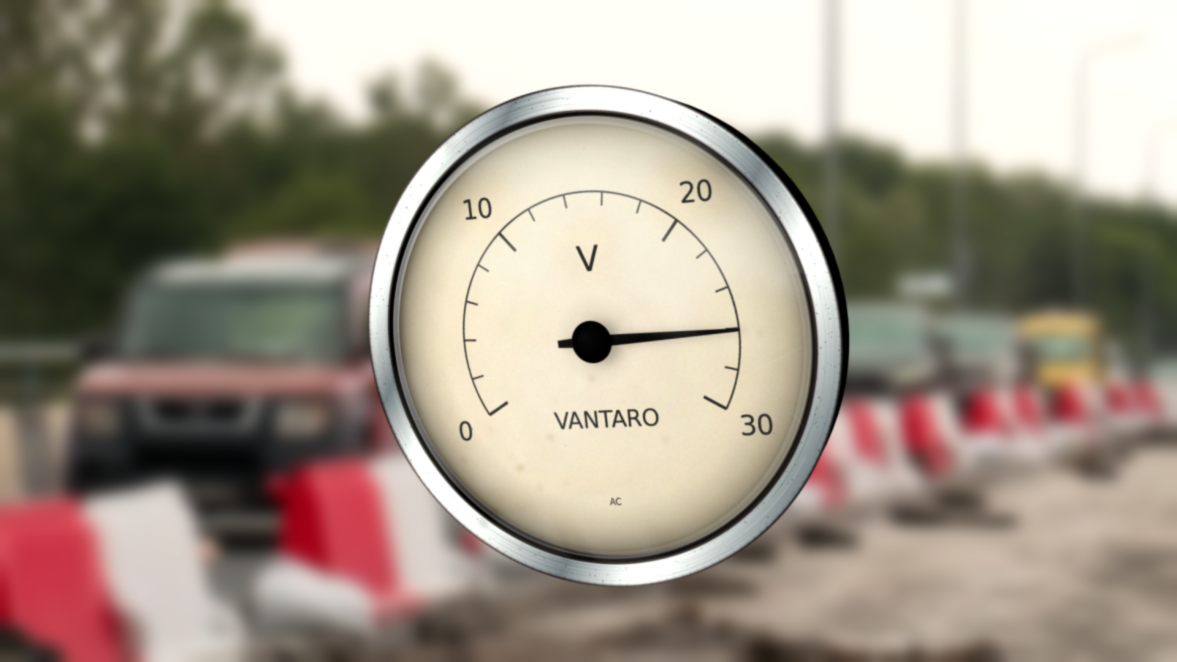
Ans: value=26 unit=V
